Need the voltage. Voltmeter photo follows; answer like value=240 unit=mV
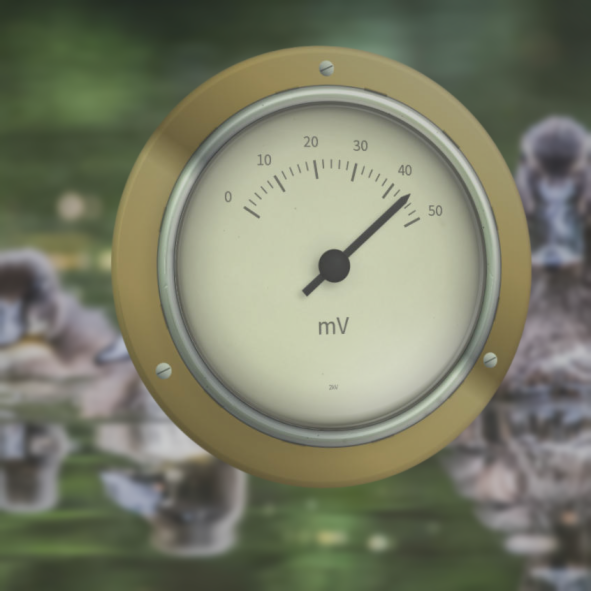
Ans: value=44 unit=mV
